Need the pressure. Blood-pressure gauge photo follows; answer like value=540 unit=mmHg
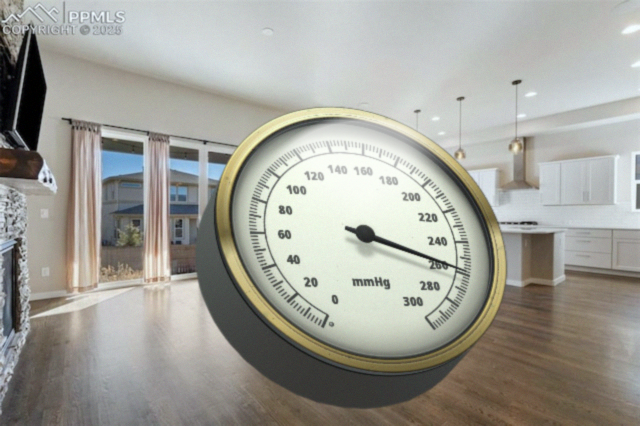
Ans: value=260 unit=mmHg
